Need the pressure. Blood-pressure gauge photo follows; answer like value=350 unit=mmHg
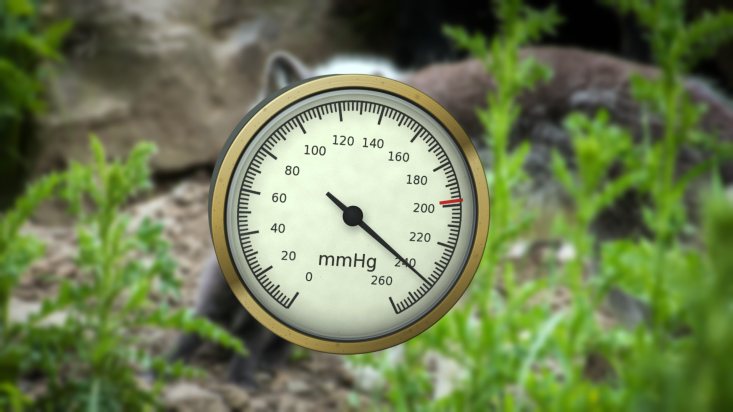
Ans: value=240 unit=mmHg
